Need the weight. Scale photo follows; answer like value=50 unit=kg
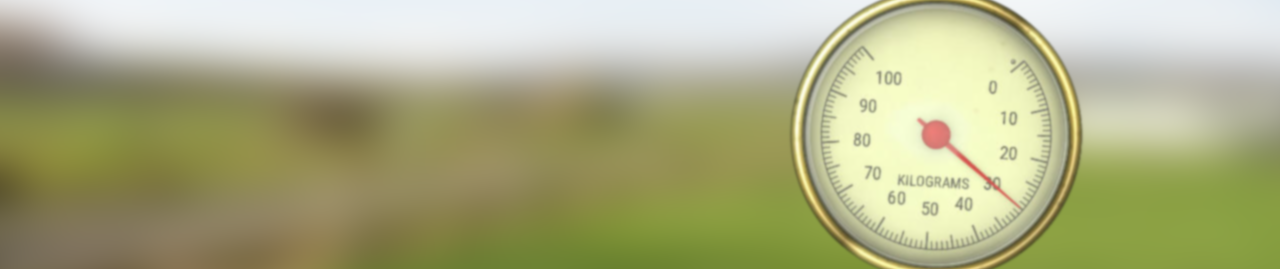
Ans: value=30 unit=kg
